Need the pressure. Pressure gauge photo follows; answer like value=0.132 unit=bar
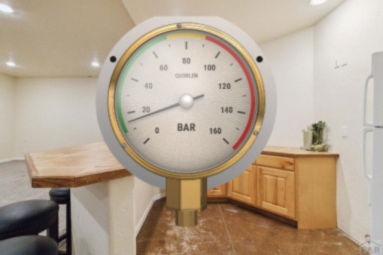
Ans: value=15 unit=bar
